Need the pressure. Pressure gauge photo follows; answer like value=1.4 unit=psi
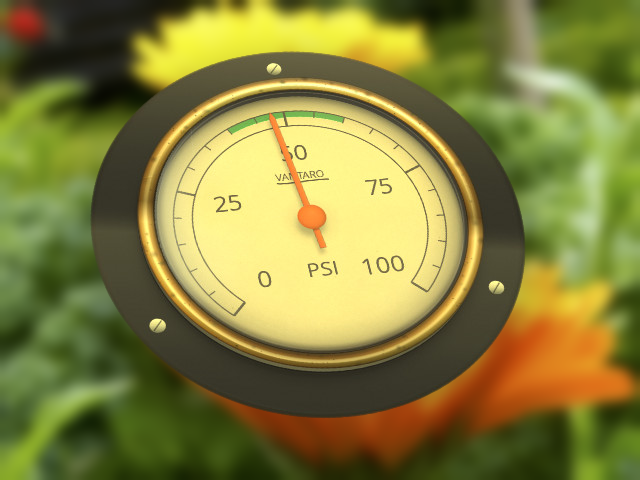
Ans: value=47.5 unit=psi
